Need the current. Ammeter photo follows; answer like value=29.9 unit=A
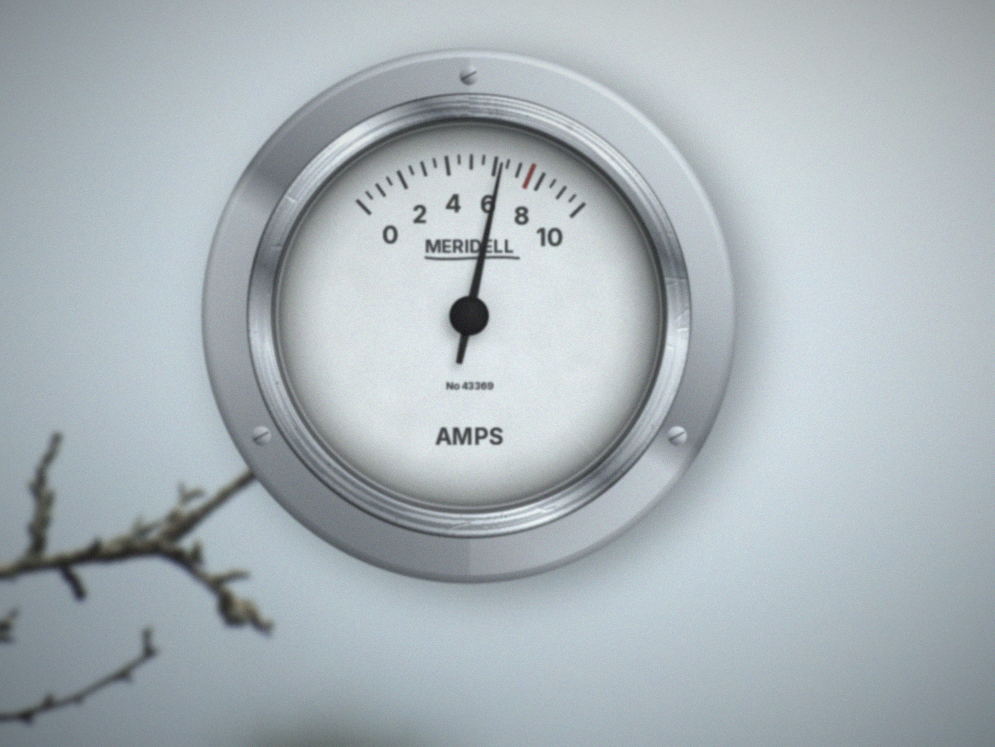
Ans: value=6.25 unit=A
